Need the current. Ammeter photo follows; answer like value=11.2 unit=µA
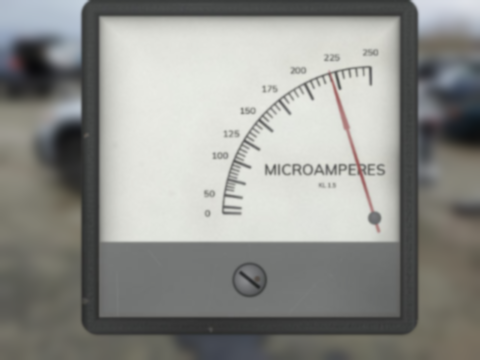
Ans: value=220 unit=µA
